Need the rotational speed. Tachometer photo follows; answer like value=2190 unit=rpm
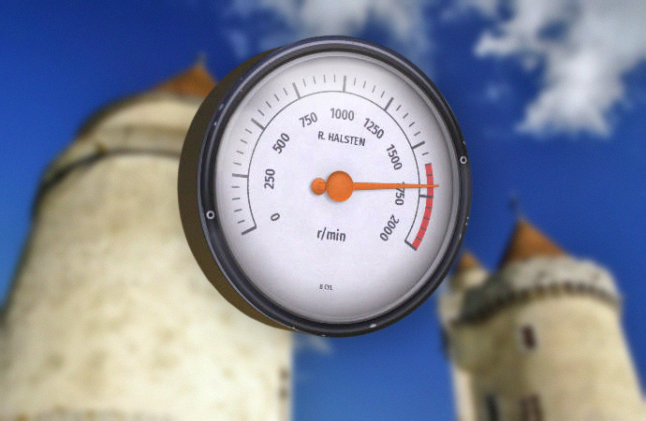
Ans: value=1700 unit=rpm
